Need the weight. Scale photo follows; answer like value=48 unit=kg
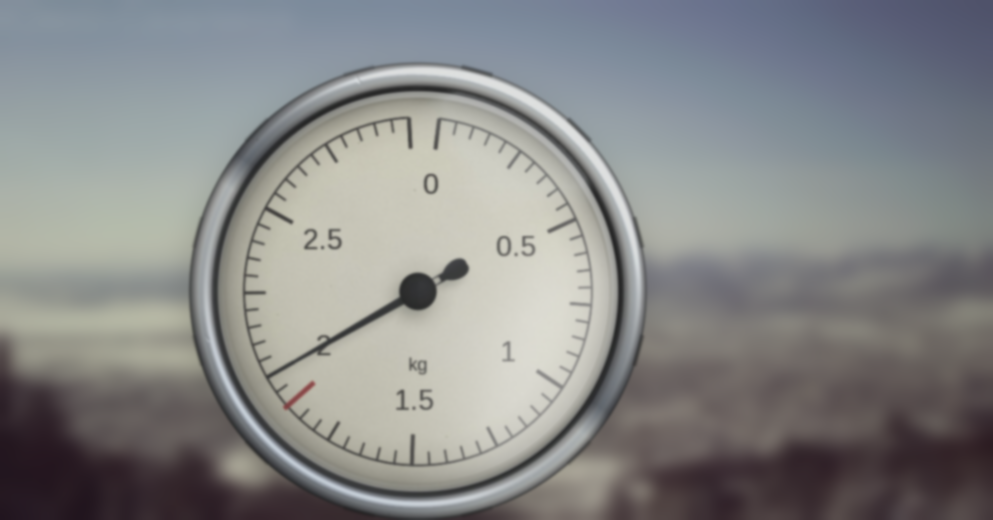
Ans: value=2 unit=kg
